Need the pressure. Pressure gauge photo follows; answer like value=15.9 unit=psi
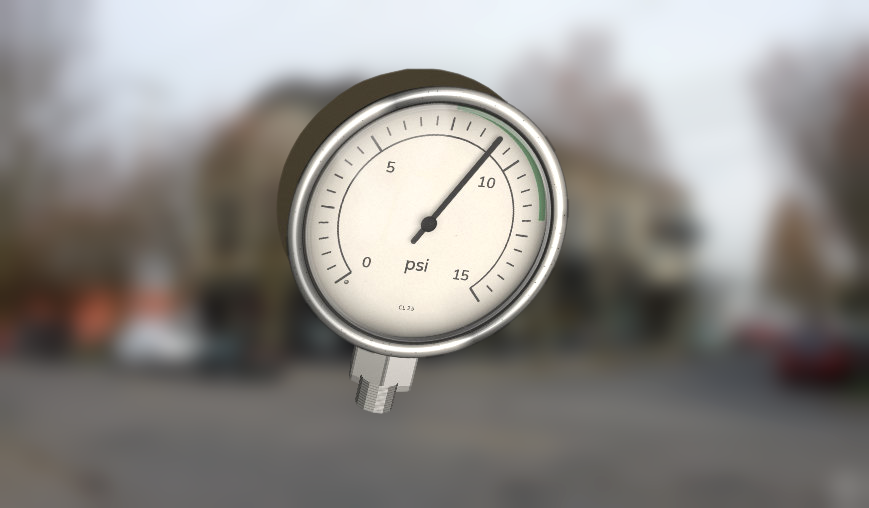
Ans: value=9 unit=psi
